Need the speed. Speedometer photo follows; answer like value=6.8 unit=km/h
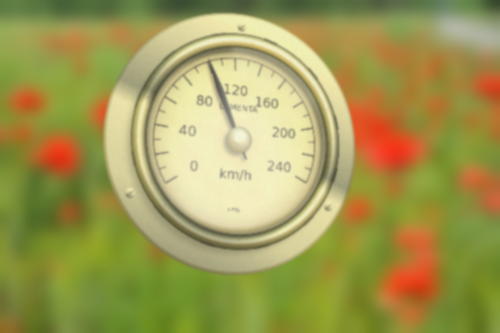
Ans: value=100 unit=km/h
